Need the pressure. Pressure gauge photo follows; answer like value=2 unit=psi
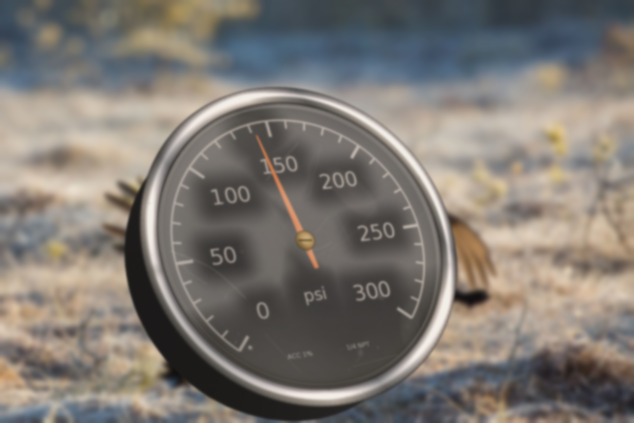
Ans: value=140 unit=psi
